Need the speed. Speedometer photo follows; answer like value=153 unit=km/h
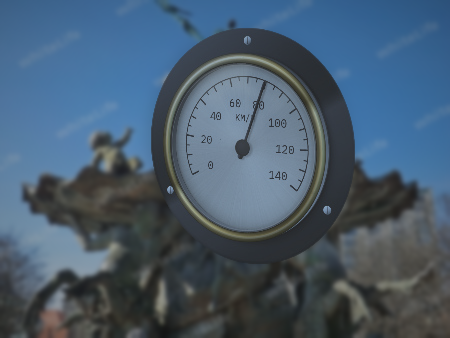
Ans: value=80 unit=km/h
